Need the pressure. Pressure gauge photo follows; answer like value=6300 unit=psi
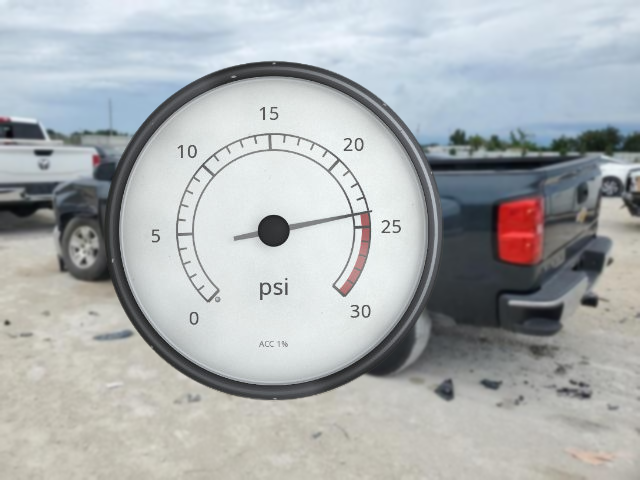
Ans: value=24 unit=psi
